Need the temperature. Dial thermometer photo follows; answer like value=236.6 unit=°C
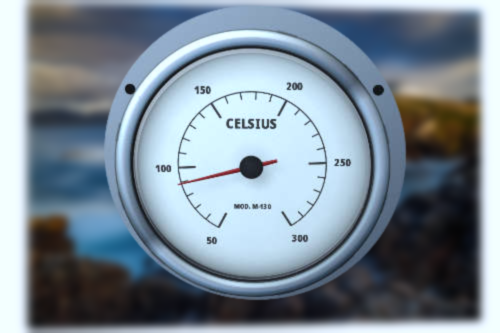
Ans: value=90 unit=°C
